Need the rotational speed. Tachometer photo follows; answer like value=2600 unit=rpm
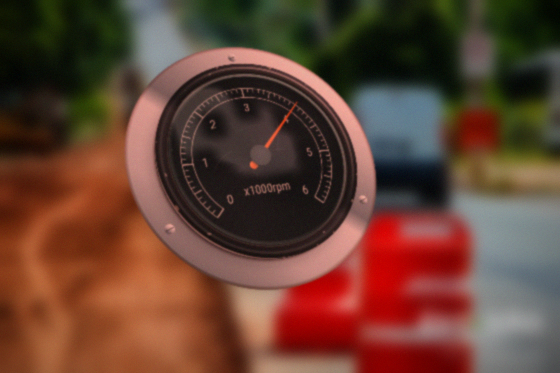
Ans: value=4000 unit=rpm
